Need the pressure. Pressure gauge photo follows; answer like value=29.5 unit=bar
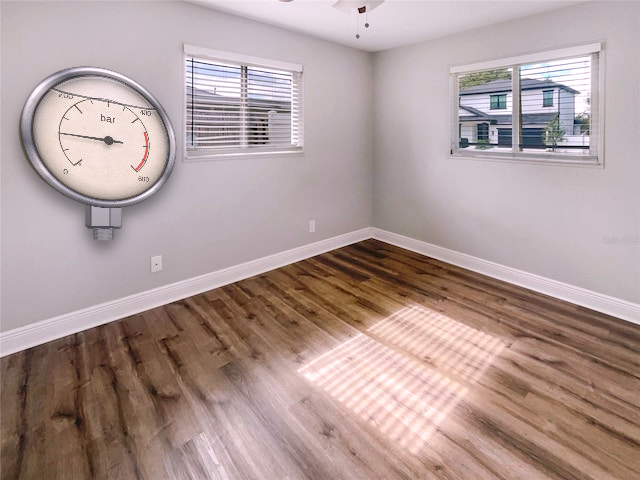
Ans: value=100 unit=bar
